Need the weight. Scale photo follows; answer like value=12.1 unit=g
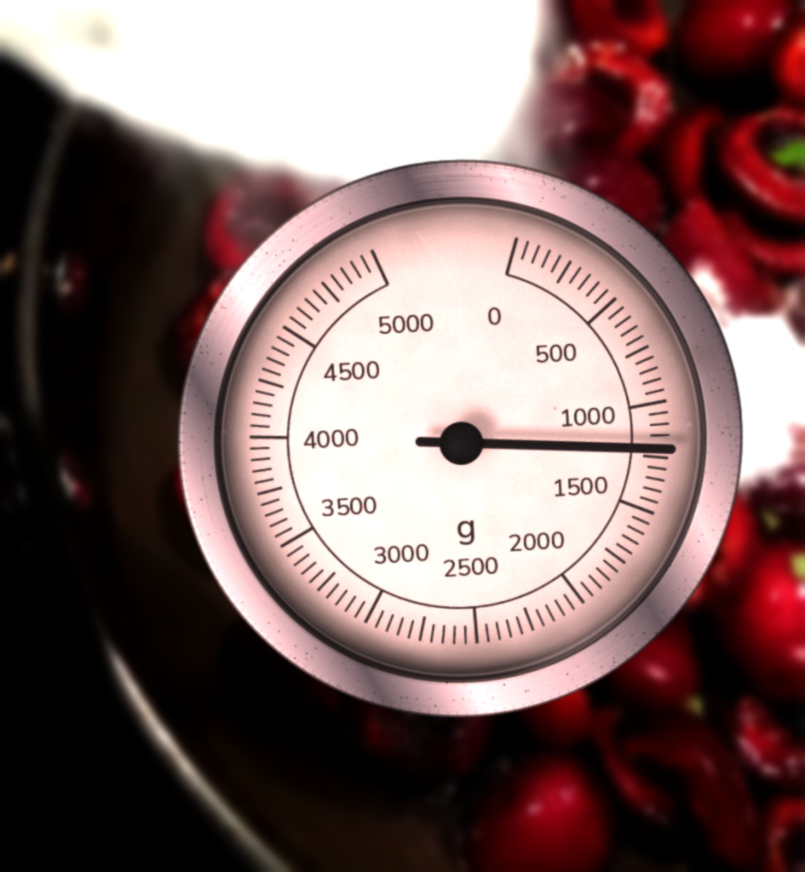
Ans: value=1200 unit=g
